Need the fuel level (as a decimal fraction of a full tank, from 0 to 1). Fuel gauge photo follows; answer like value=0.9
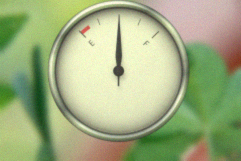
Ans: value=0.5
